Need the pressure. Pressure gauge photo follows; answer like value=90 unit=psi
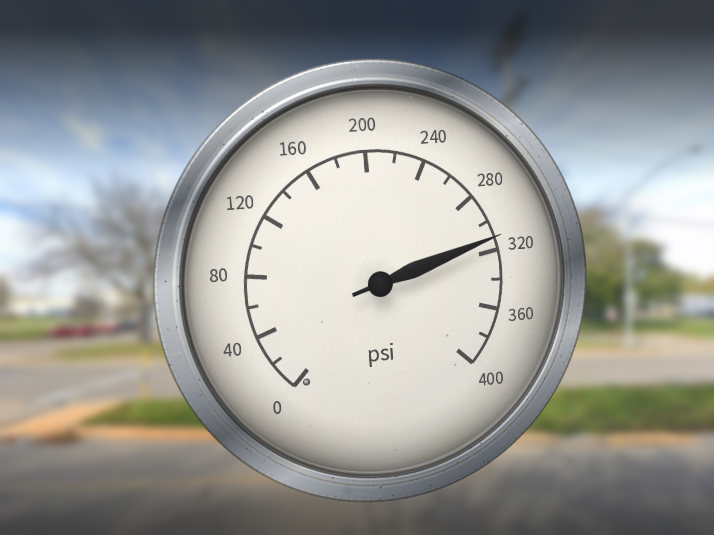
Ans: value=310 unit=psi
